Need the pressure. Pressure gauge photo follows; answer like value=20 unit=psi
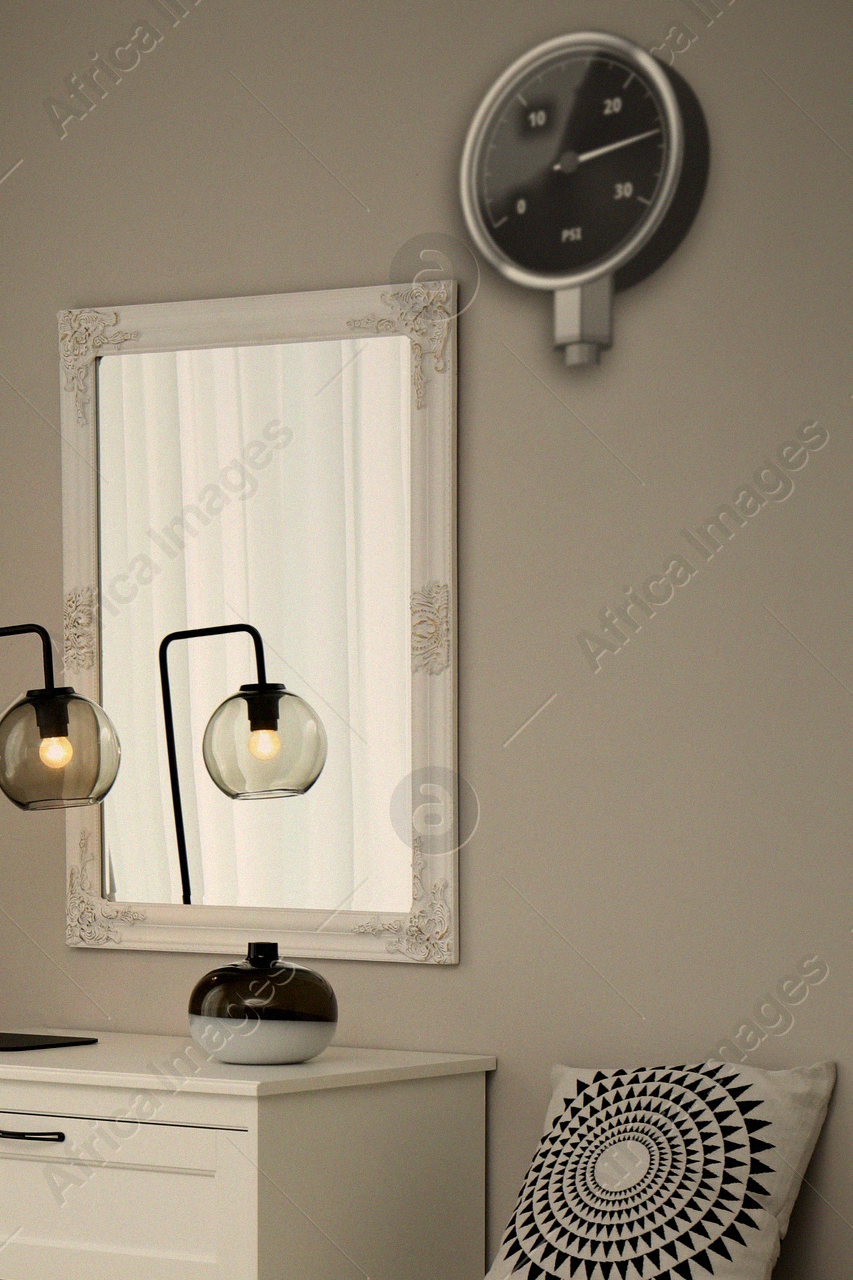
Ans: value=25 unit=psi
